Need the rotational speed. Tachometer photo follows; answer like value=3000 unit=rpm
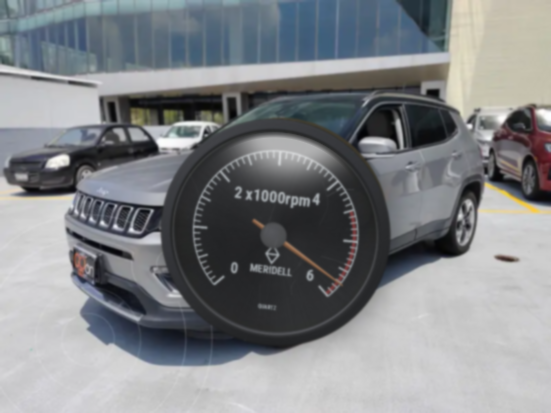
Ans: value=5700 unit=rpm
